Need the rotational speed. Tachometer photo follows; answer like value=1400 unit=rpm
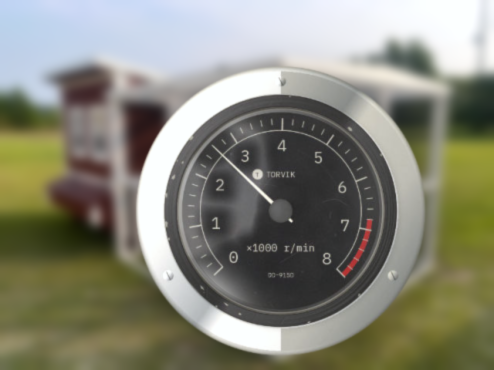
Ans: value=2600 unit=rpm
